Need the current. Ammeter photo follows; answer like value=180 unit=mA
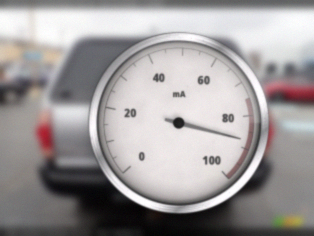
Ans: value=87.5 unit=mA
